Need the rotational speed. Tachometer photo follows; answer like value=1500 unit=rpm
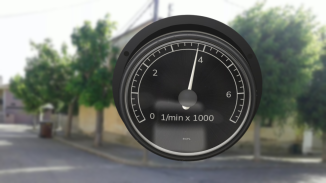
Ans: value=3800 unit=rpm
